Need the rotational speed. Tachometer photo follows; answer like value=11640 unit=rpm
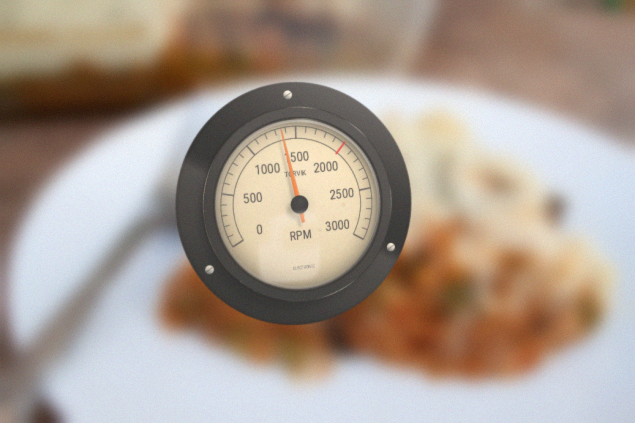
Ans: value=1350 unit=rpm
